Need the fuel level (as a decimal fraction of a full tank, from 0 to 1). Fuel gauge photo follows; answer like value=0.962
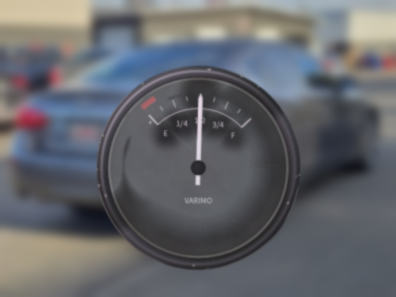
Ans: value=0.5
